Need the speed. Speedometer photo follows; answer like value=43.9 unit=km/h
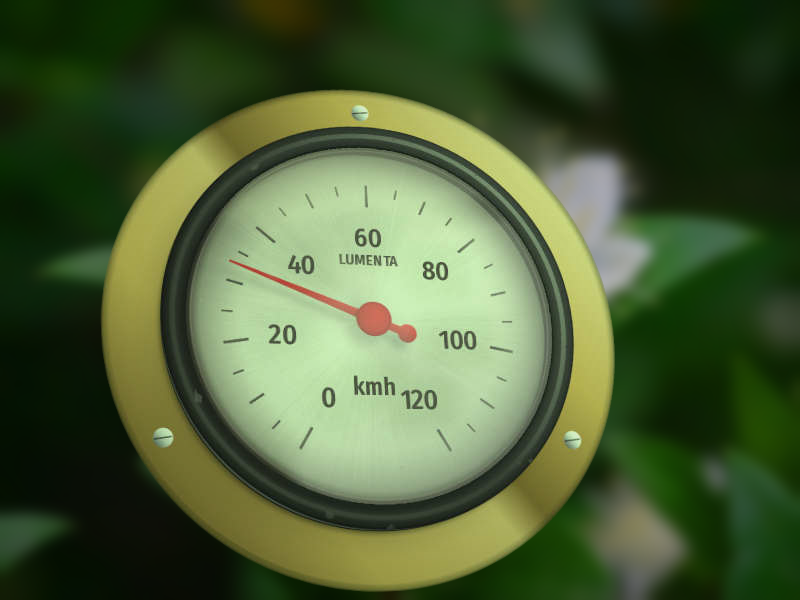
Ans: value=32.5 unit=km/h
